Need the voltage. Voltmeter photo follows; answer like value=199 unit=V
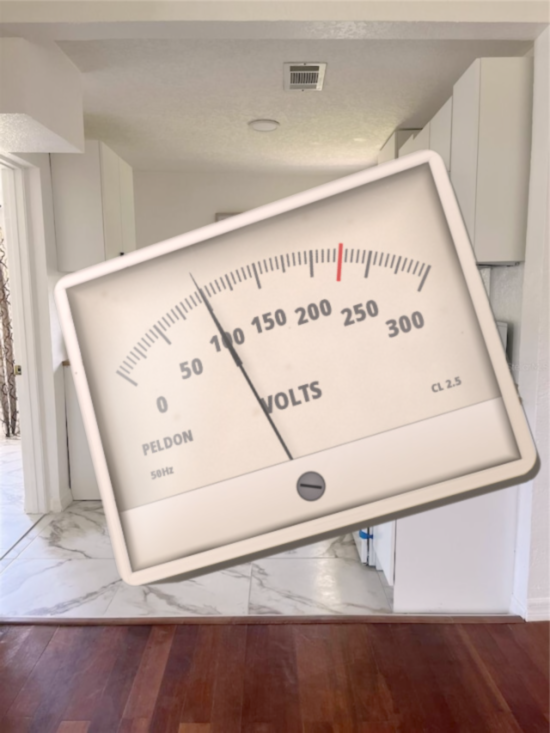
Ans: value=100 unit=V
